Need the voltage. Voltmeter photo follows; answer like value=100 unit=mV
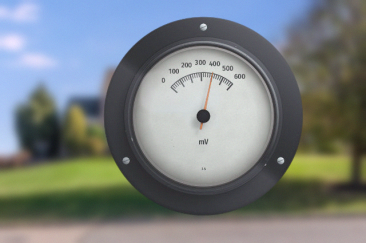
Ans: value=400 unit=mV
